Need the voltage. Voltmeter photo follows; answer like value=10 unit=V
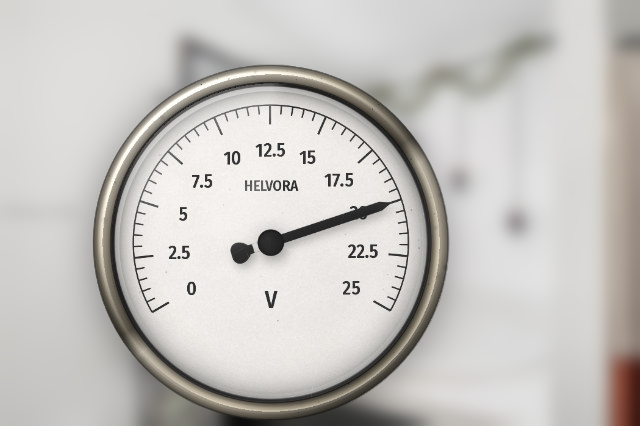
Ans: value=20 unit=V
